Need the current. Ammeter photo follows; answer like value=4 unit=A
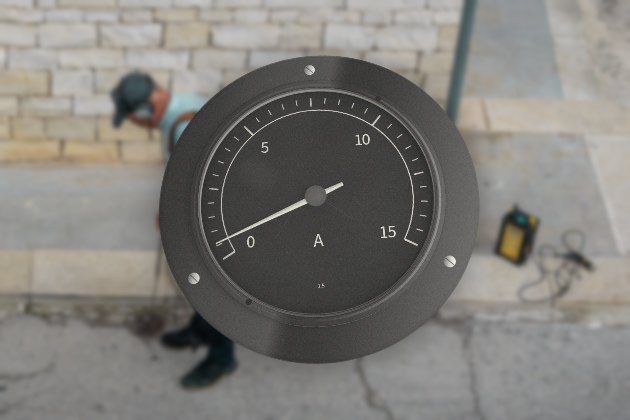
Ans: value=0.5 unit=A
